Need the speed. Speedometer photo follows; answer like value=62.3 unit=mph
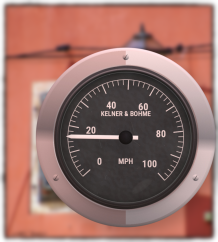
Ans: value=16 unit=mph
